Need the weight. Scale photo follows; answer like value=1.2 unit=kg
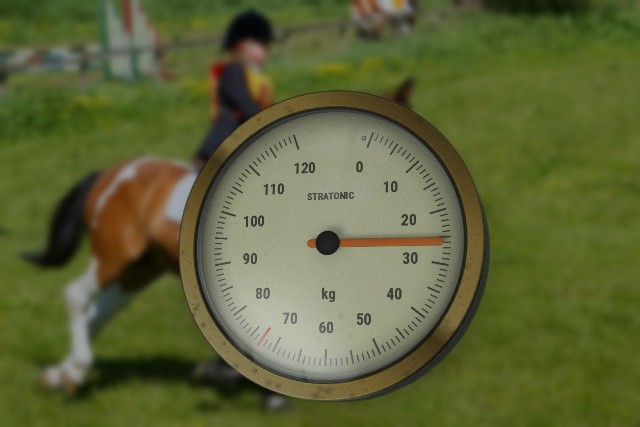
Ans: value=26 unit=kg
